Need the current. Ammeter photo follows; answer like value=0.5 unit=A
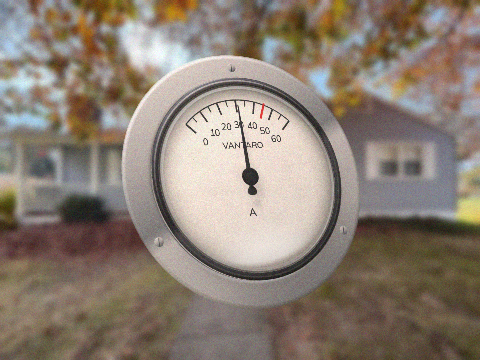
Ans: value=30 unit=A
